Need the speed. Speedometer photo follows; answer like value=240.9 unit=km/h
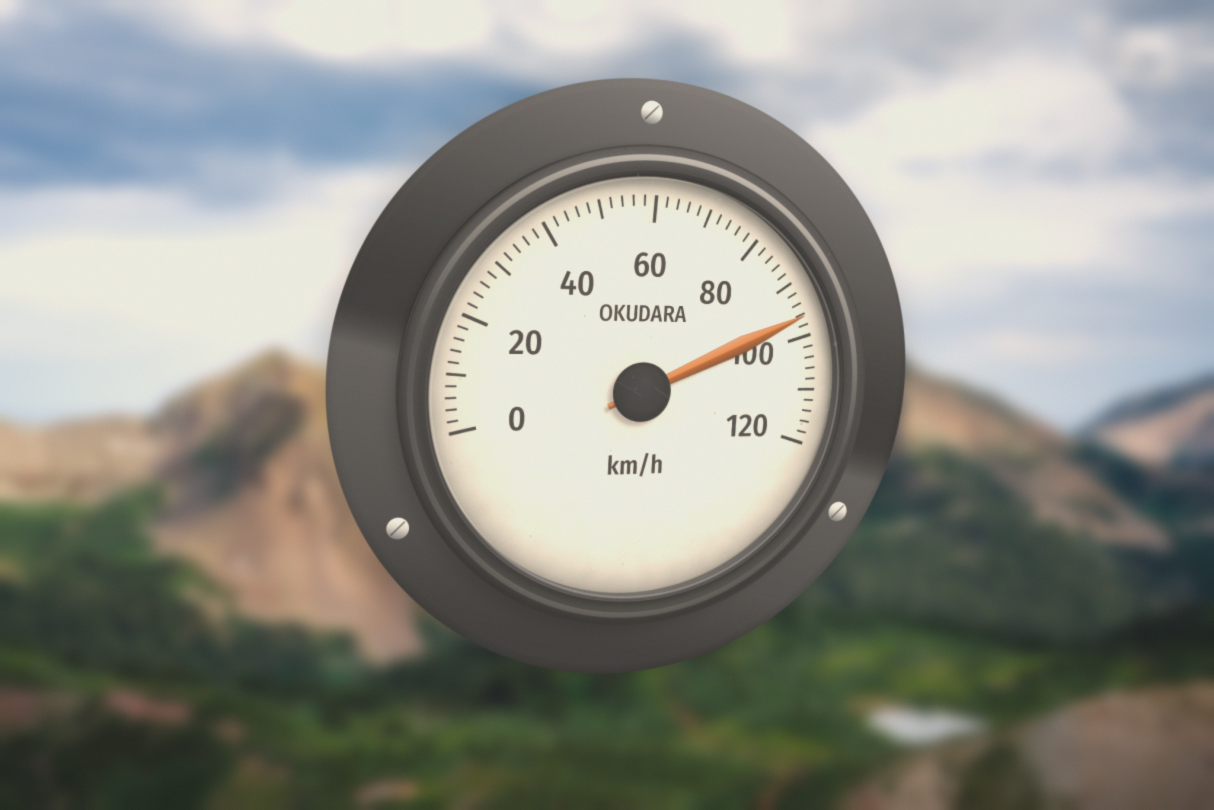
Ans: value=96 unit=km/h
